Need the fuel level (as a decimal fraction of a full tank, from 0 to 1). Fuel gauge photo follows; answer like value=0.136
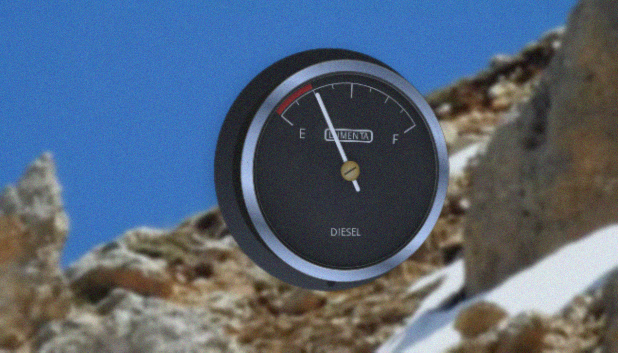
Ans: value=0.25
